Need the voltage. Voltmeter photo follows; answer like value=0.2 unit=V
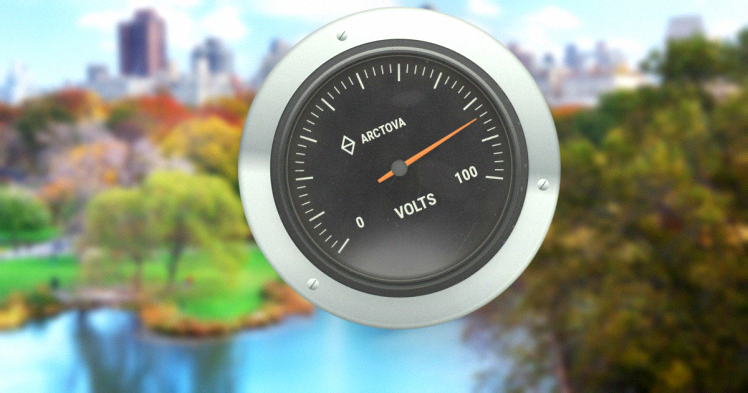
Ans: value=84 unit=V
